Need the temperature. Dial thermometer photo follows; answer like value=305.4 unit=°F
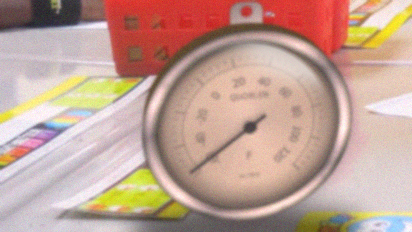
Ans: value=-56 unit=°F
